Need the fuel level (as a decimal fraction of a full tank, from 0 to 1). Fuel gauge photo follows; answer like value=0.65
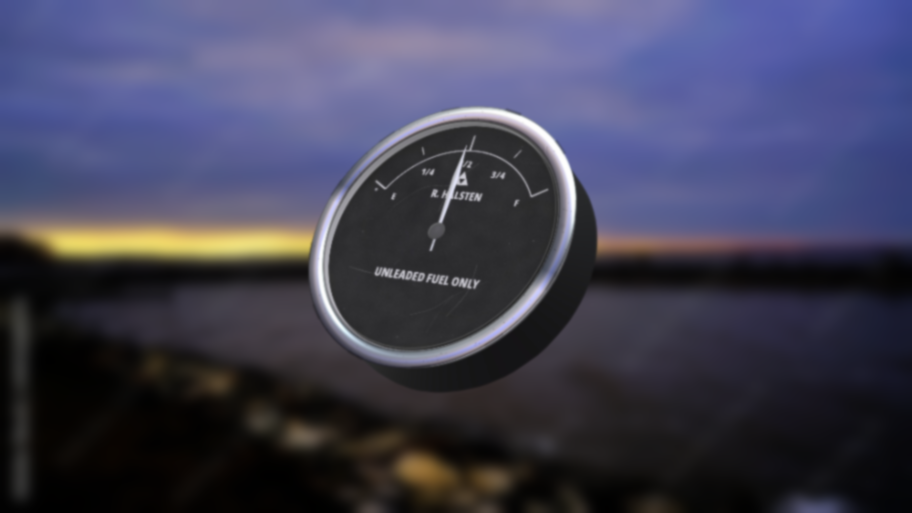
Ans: value=0.5
